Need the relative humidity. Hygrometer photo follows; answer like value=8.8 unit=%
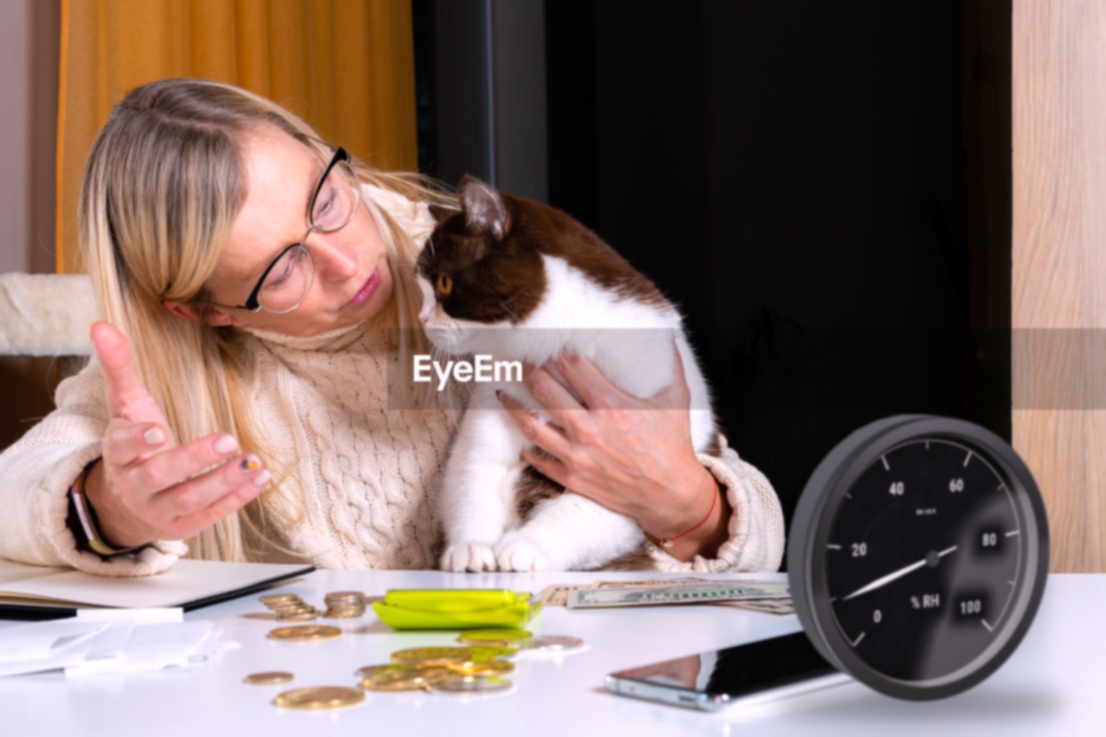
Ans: value=10 unit=%
